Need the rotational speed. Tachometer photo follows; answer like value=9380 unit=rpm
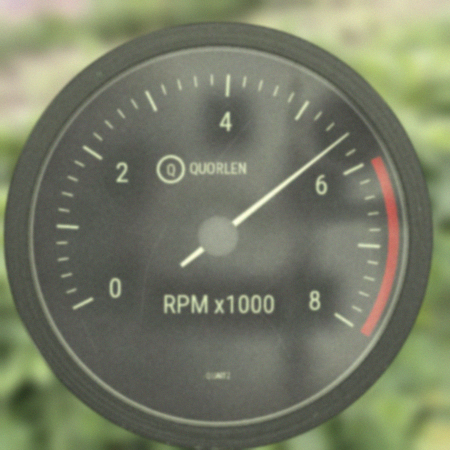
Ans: value=5600 unit=rpm
